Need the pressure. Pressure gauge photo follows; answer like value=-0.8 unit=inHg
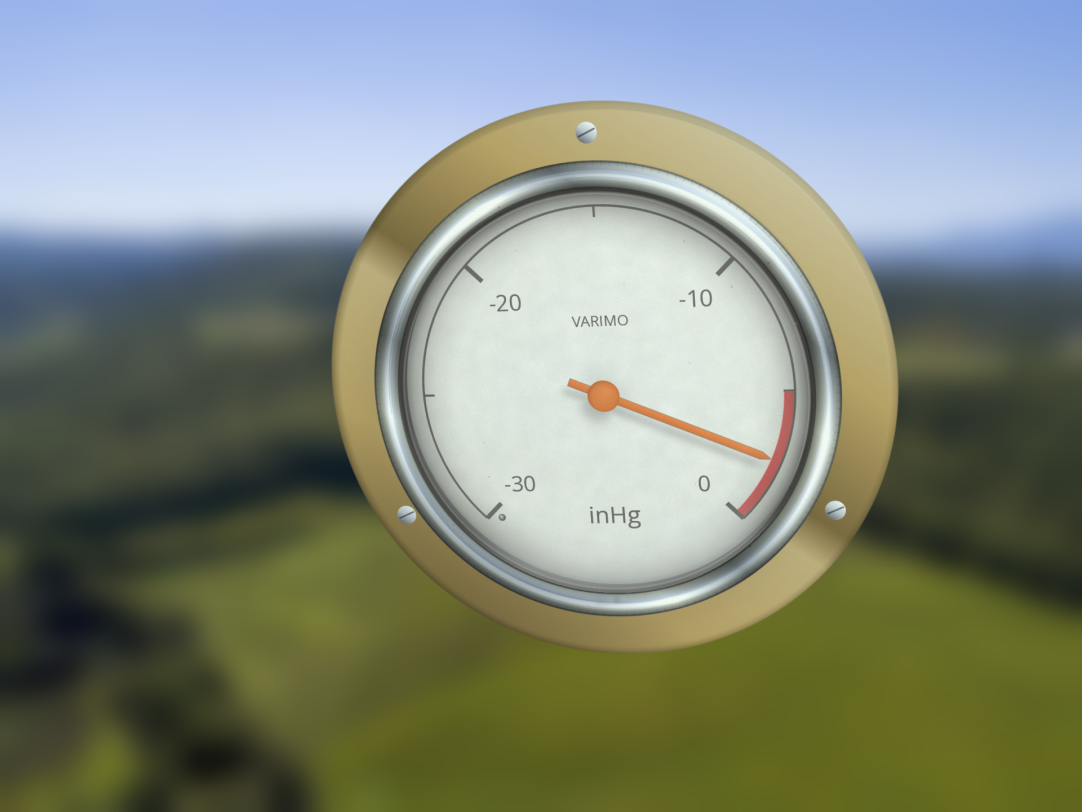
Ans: value=-2.5 unit=inHg
